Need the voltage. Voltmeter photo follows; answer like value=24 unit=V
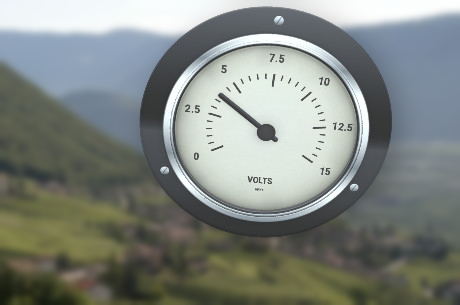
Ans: value=4 unit=V
